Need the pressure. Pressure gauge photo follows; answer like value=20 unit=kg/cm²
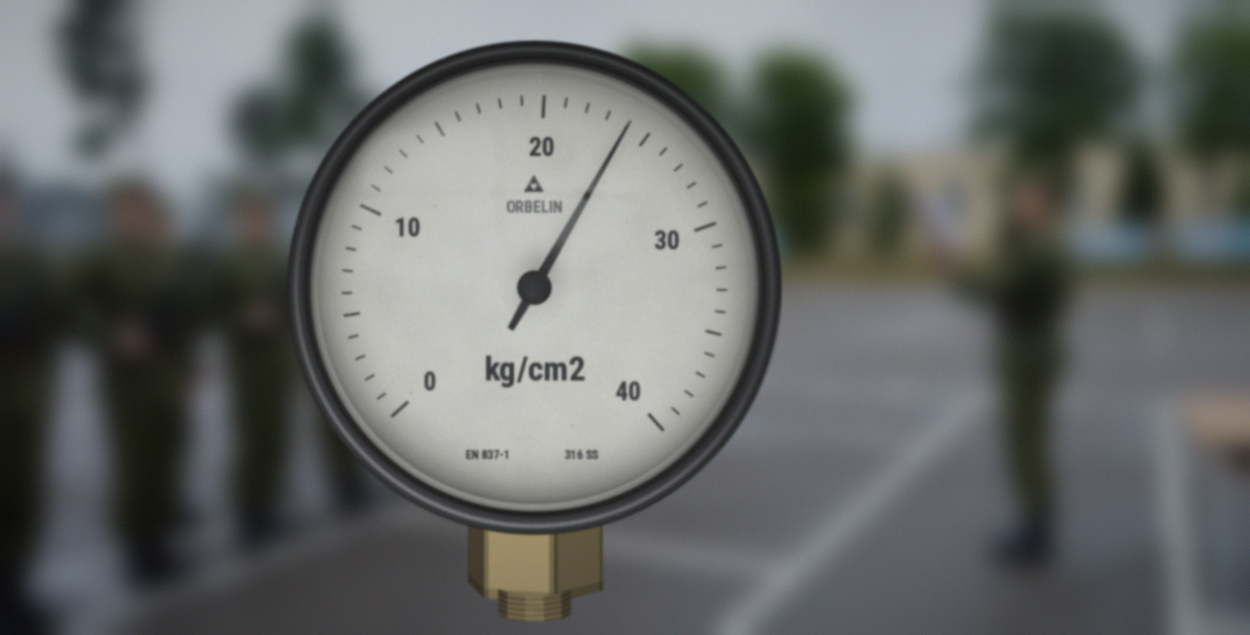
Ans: value=24 unit=kg/cm²
